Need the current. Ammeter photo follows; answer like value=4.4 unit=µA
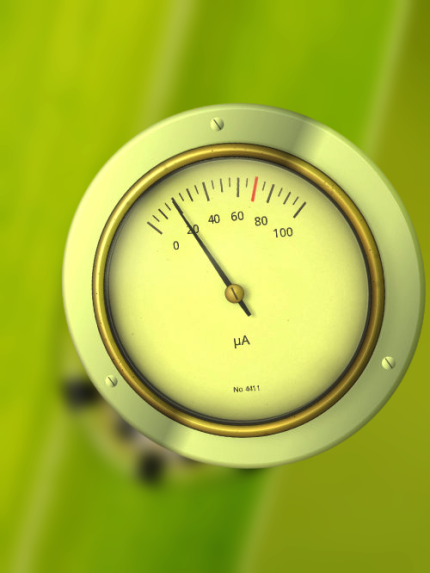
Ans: value=20 unit=µA
